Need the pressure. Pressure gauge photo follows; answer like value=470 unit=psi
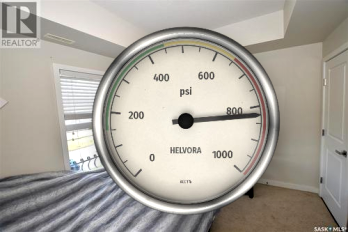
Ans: value=825 unit=psi
